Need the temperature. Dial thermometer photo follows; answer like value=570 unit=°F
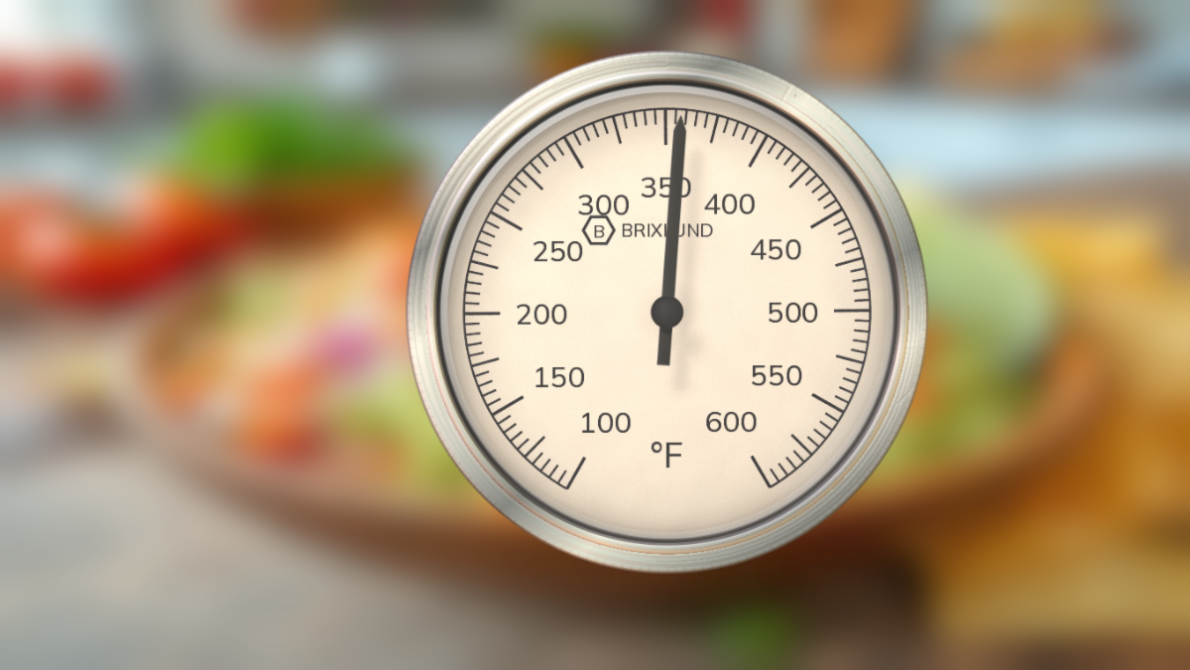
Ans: value=357.5 unit=°F
